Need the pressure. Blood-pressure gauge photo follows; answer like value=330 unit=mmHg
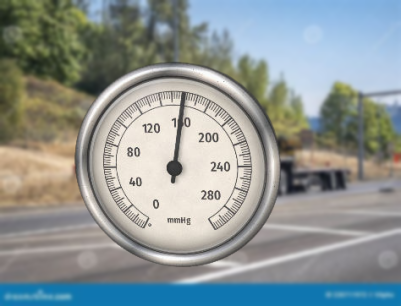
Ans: value=160 unit=mmHg
